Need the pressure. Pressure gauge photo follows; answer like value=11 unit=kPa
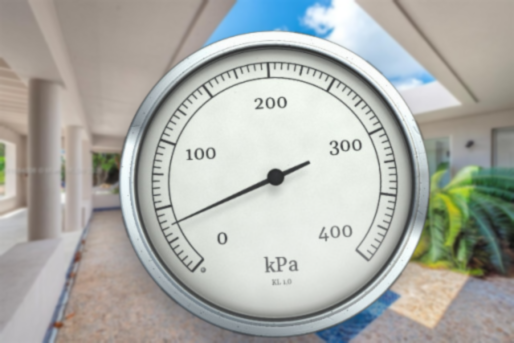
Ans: value=35 unit=kPa
